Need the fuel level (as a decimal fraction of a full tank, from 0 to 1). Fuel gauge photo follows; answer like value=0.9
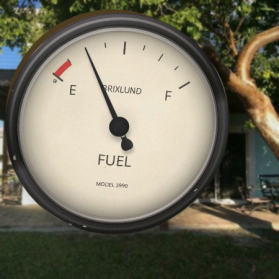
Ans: value=0.25
